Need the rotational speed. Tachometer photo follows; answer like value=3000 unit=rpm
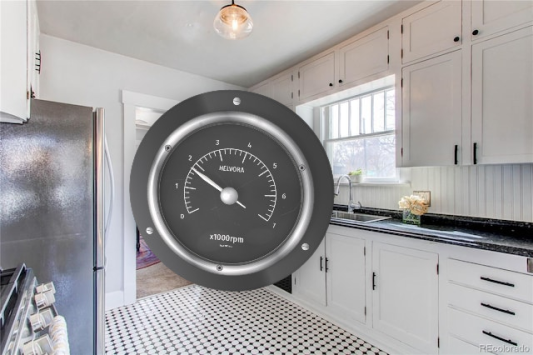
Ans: value=1800 unit=rpm
